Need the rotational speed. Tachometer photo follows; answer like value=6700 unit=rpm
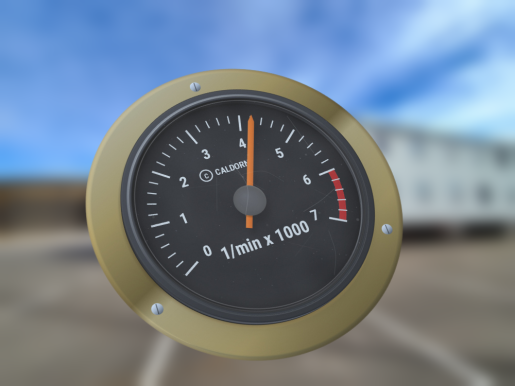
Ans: value=4200 unit=rpm
